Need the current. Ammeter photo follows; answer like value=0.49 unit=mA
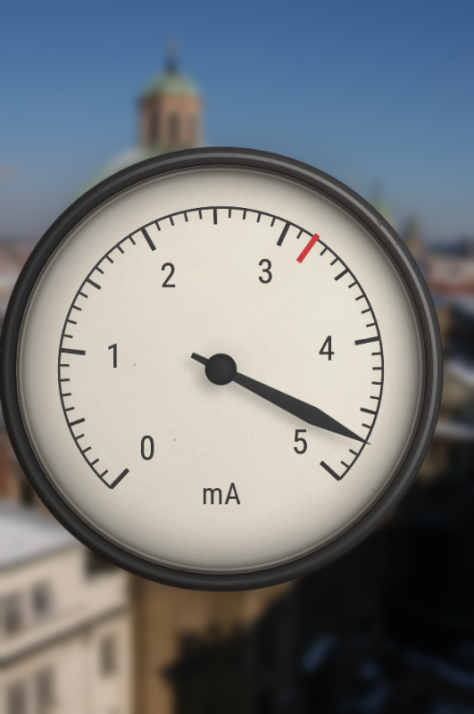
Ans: value=4.7 unit=mA
